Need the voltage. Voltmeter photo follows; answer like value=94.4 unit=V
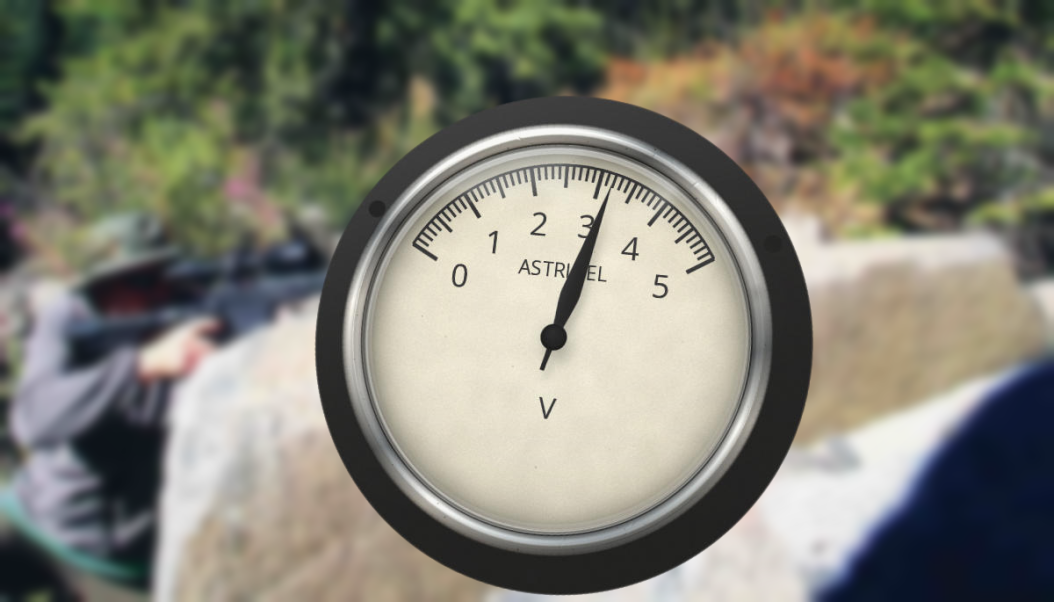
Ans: value=3.2 unit=V
